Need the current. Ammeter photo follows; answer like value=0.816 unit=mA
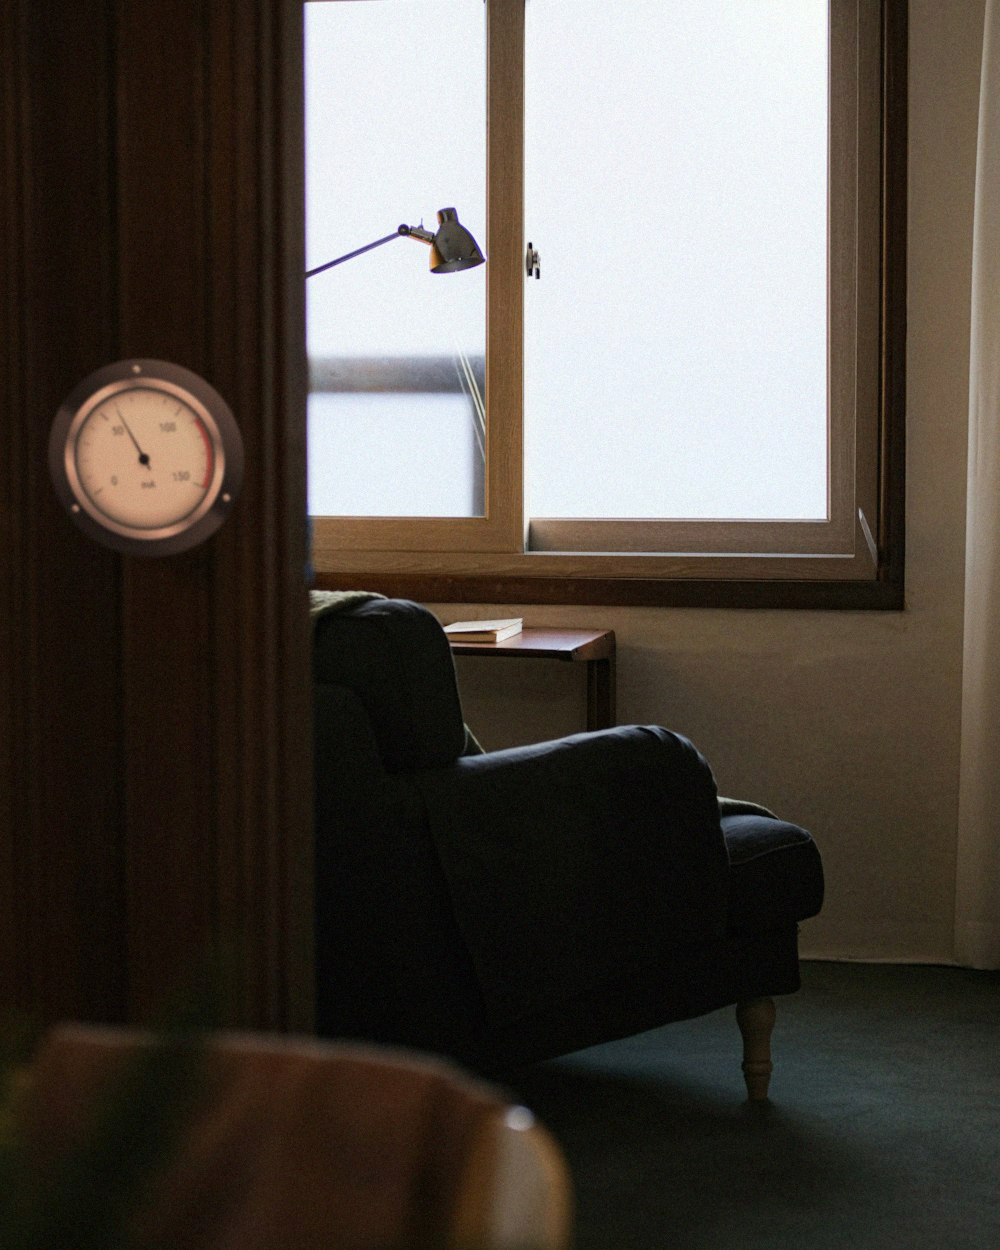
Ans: value=60 unit=mA
